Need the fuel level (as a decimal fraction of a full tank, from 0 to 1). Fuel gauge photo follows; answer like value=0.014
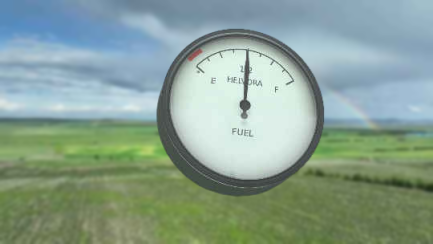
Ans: value=0.5
